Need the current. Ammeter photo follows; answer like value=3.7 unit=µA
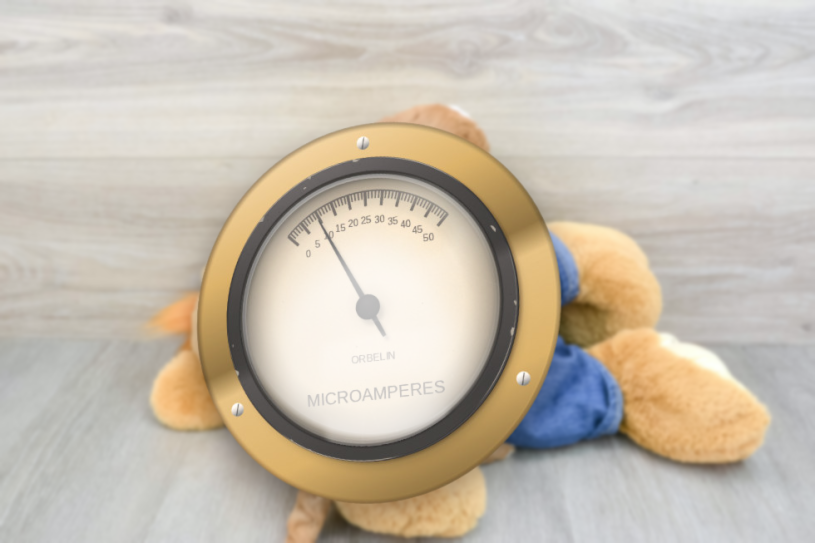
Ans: value=10 unit=µA
